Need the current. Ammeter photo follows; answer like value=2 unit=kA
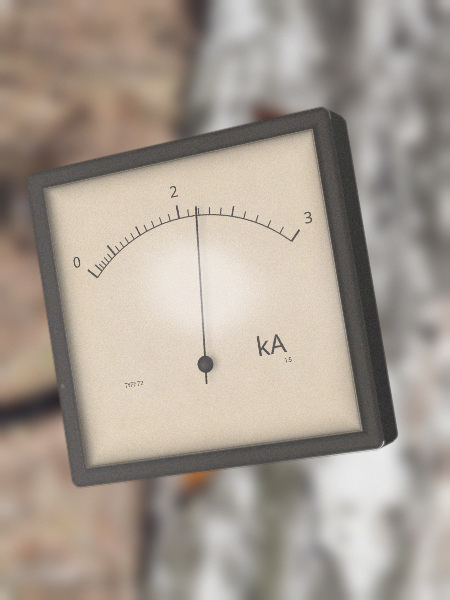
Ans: value=2.2 unit=kA
